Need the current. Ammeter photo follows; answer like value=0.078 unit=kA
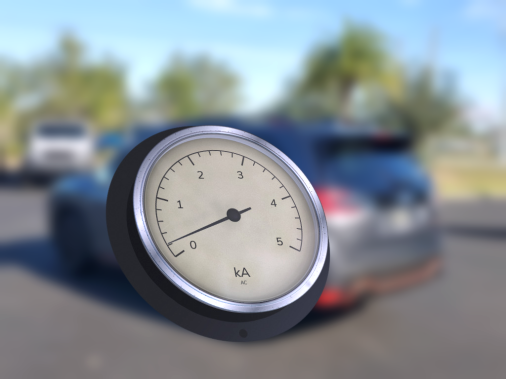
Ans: value=0.2 unit=kA
